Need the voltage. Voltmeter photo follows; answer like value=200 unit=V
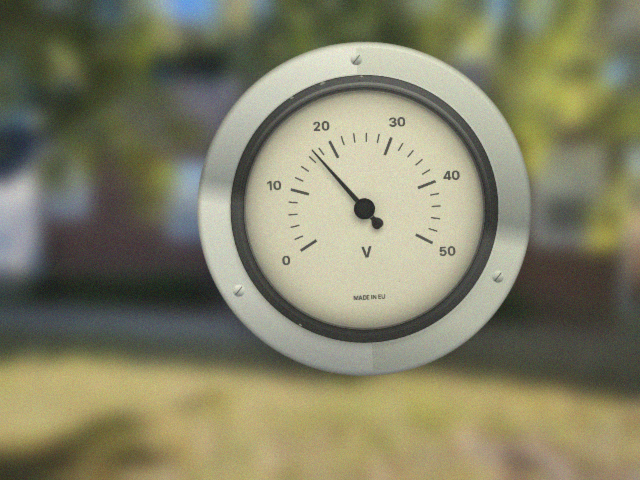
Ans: value=17 unit=V
